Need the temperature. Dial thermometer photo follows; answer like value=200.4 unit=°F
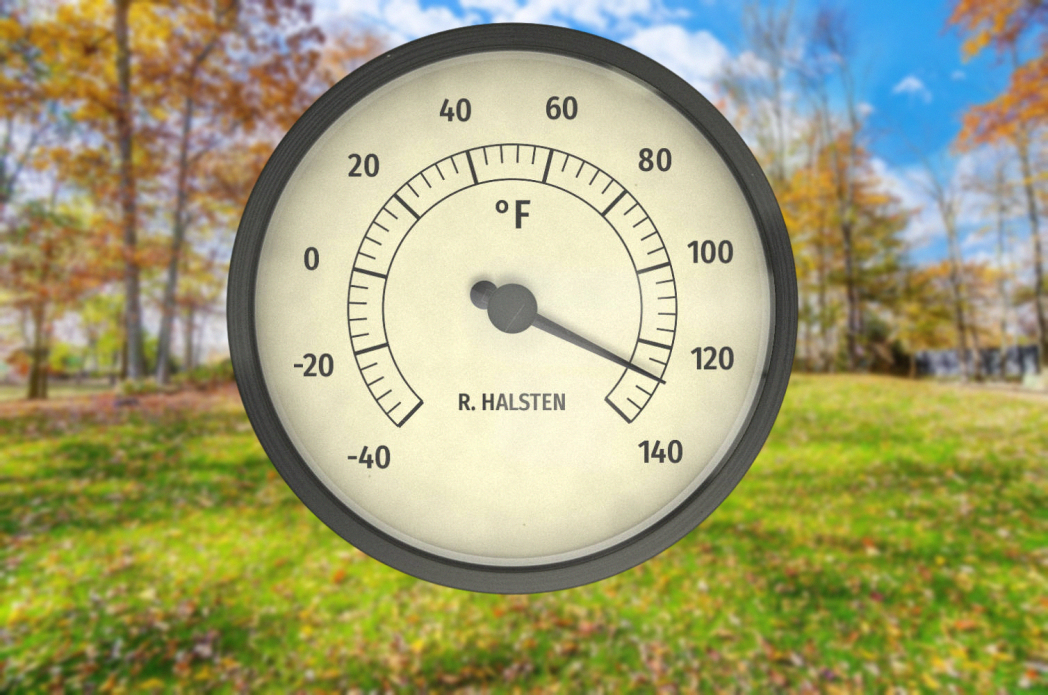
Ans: value=128 unit=°F
